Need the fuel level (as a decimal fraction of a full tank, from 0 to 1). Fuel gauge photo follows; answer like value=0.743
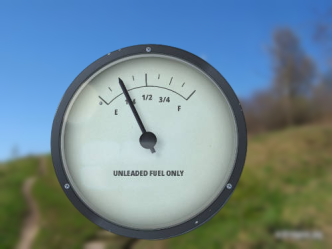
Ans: value=0.25
